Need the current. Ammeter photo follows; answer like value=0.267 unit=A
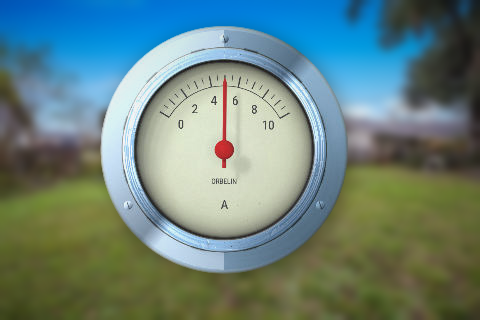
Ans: value=5 unit=A
